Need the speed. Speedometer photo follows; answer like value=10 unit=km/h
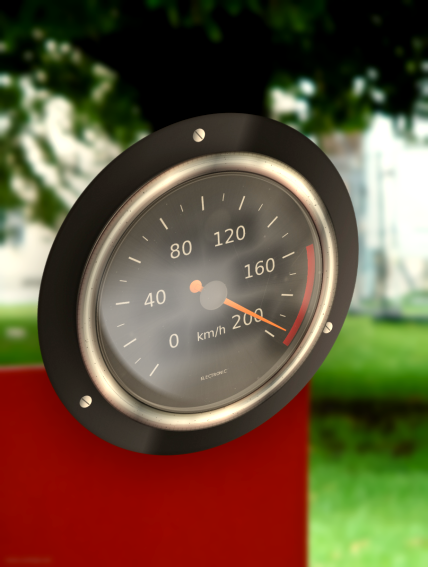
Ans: value=195 unit=km/h
